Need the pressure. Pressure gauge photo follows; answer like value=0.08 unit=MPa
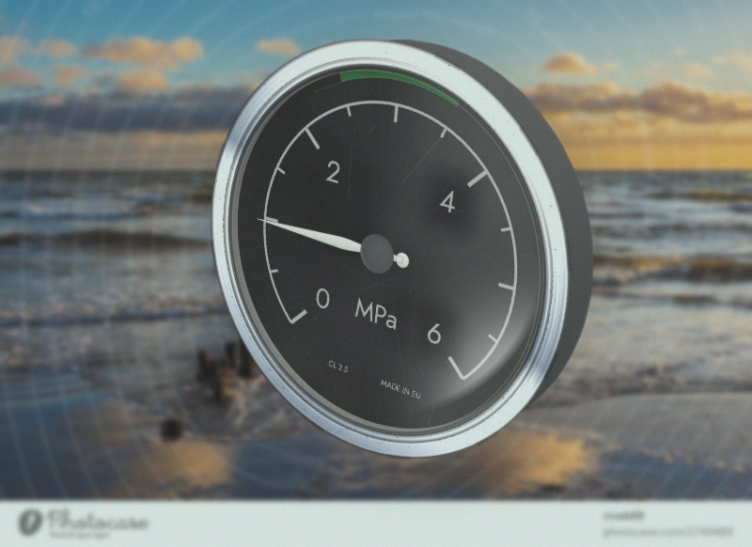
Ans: value=1 unit=MPa
